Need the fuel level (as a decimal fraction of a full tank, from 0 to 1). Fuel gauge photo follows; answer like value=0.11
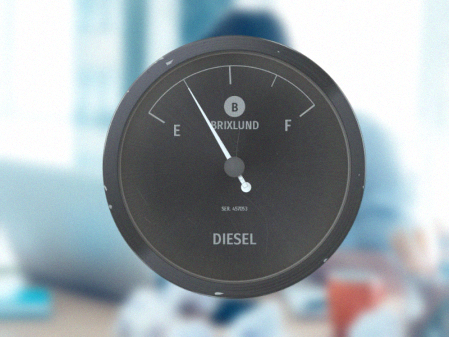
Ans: value=0.25
